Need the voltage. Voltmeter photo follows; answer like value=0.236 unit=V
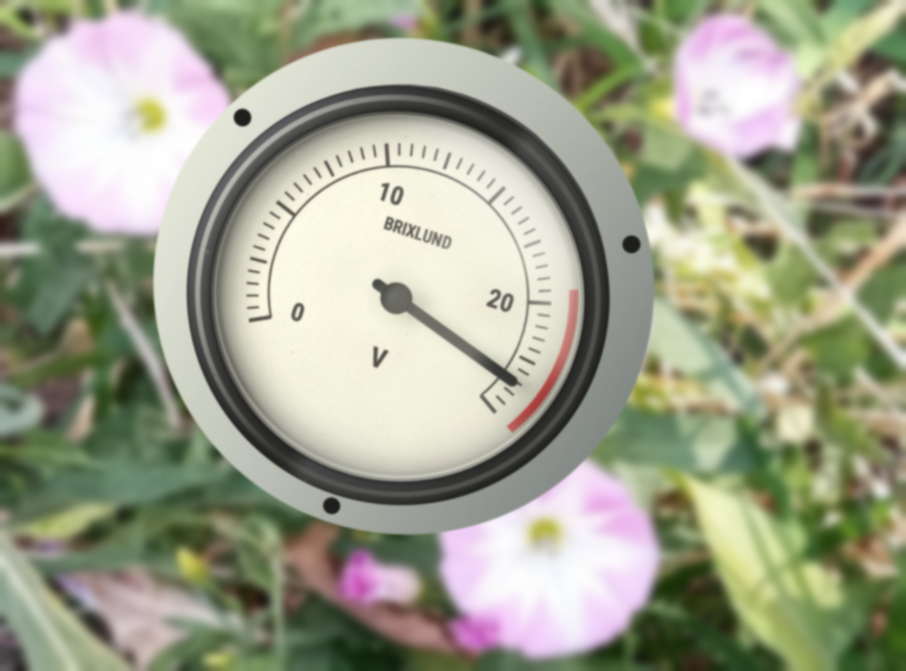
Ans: value=23.5 unit=V
